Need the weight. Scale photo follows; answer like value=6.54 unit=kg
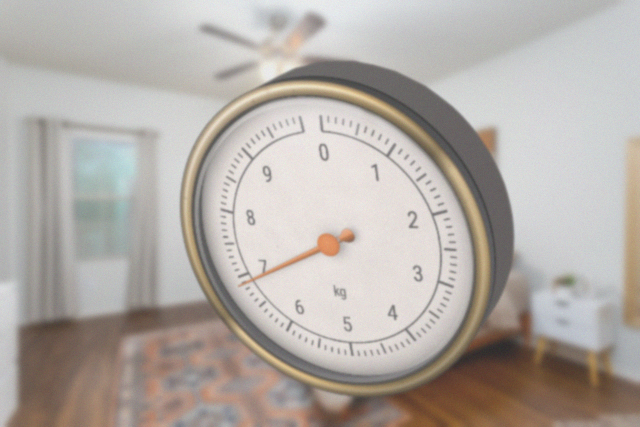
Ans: value=6.9 unit=kg
